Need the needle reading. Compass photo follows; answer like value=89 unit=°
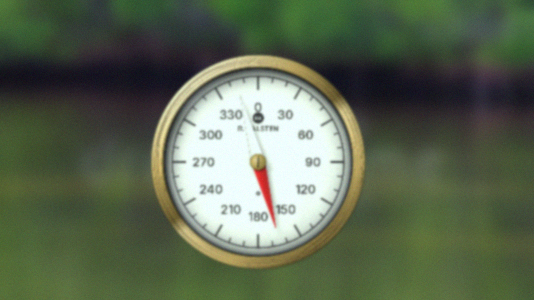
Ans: value=165 unit=°
